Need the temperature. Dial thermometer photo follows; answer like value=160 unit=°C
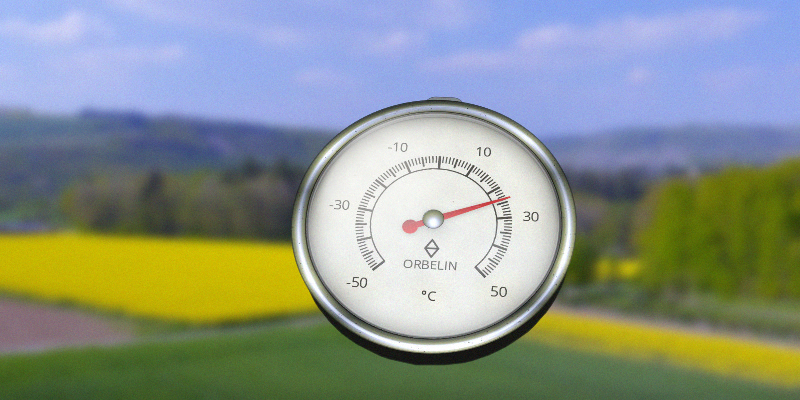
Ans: value=25 unit=°C
